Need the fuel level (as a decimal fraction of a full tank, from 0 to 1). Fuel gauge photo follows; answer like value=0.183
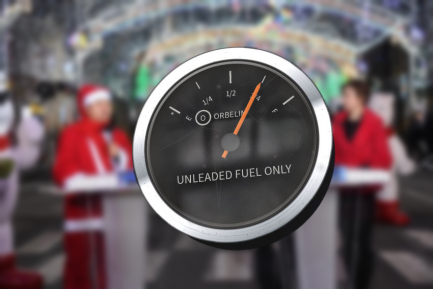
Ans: value=0.75
